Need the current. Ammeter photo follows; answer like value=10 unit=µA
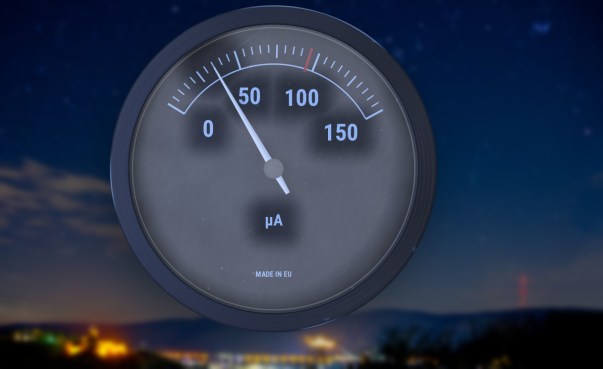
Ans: value=35 unit=µA
